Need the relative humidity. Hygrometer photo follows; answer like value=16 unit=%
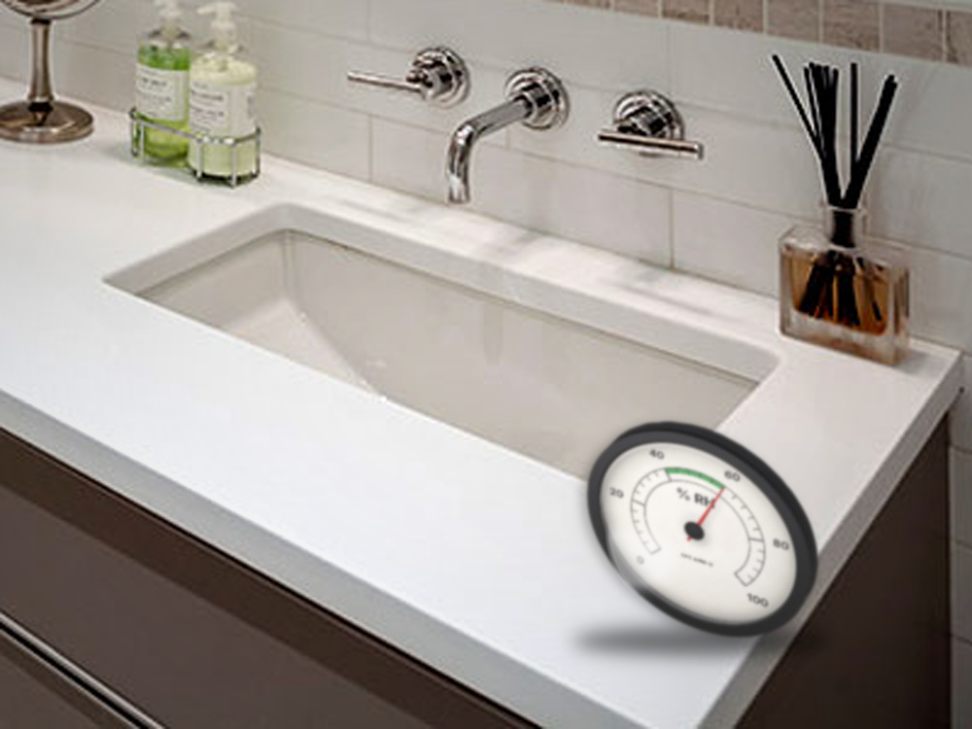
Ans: value=60 unit=%
